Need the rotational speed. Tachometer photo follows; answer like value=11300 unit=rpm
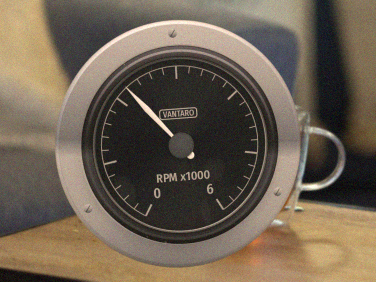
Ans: value=2200 unit=rpm
